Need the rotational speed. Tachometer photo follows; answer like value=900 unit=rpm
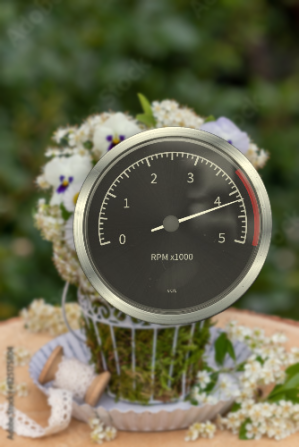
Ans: value=4200 unit=rpm
